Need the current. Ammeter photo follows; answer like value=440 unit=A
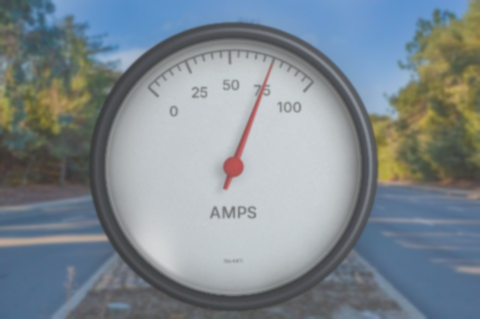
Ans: value=75 unit=A
